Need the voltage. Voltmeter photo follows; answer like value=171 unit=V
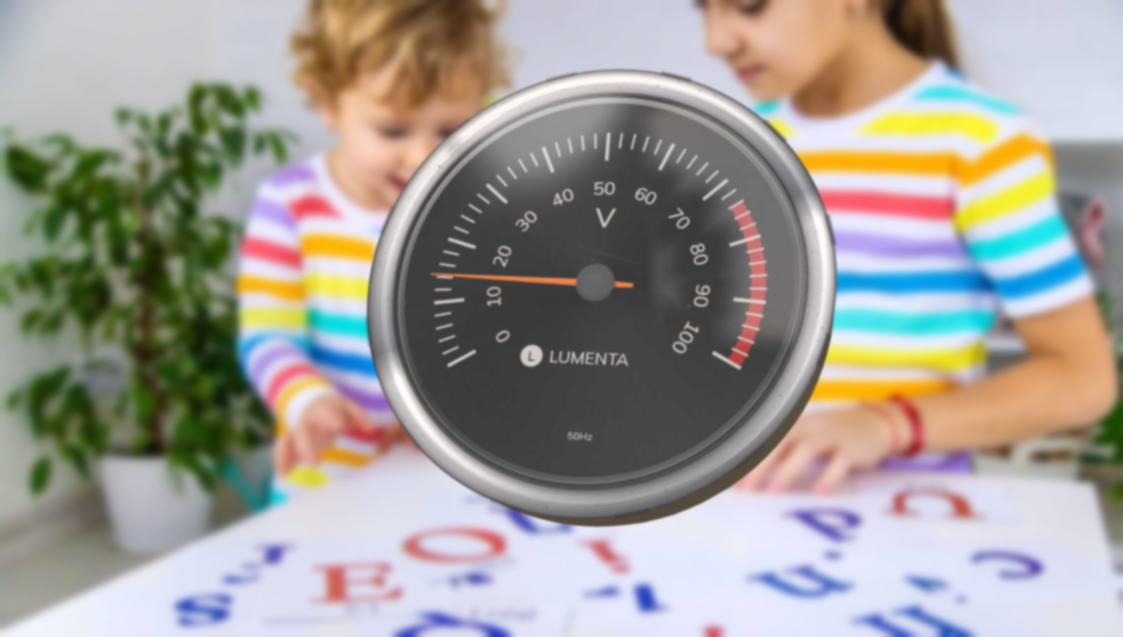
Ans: value=14 unit=V
